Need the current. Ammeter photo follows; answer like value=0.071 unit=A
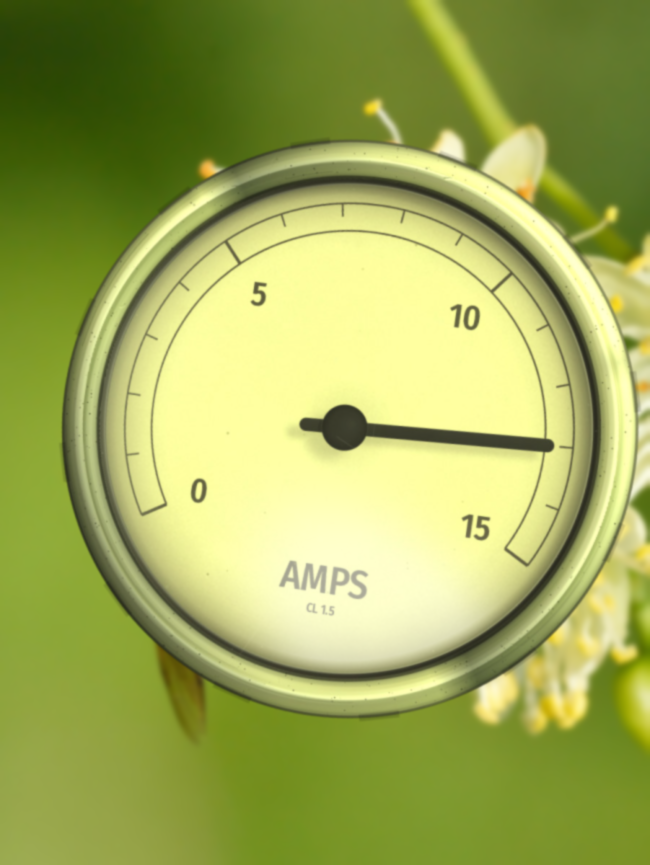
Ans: value=13 unit=A
